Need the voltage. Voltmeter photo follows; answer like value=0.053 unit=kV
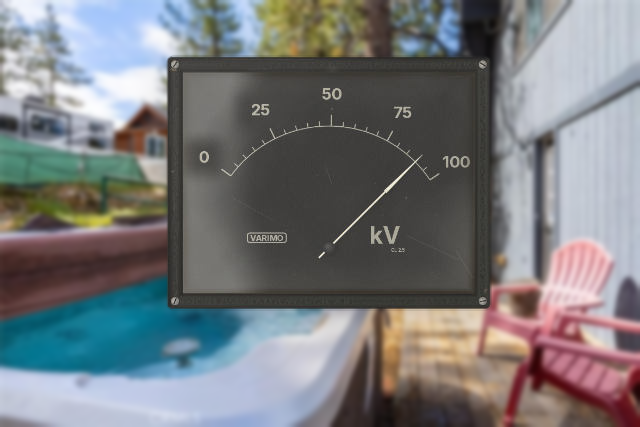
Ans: value=90 unit=kV
